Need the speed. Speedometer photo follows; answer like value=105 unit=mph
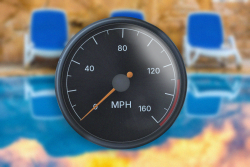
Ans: value=0 unit=mph
